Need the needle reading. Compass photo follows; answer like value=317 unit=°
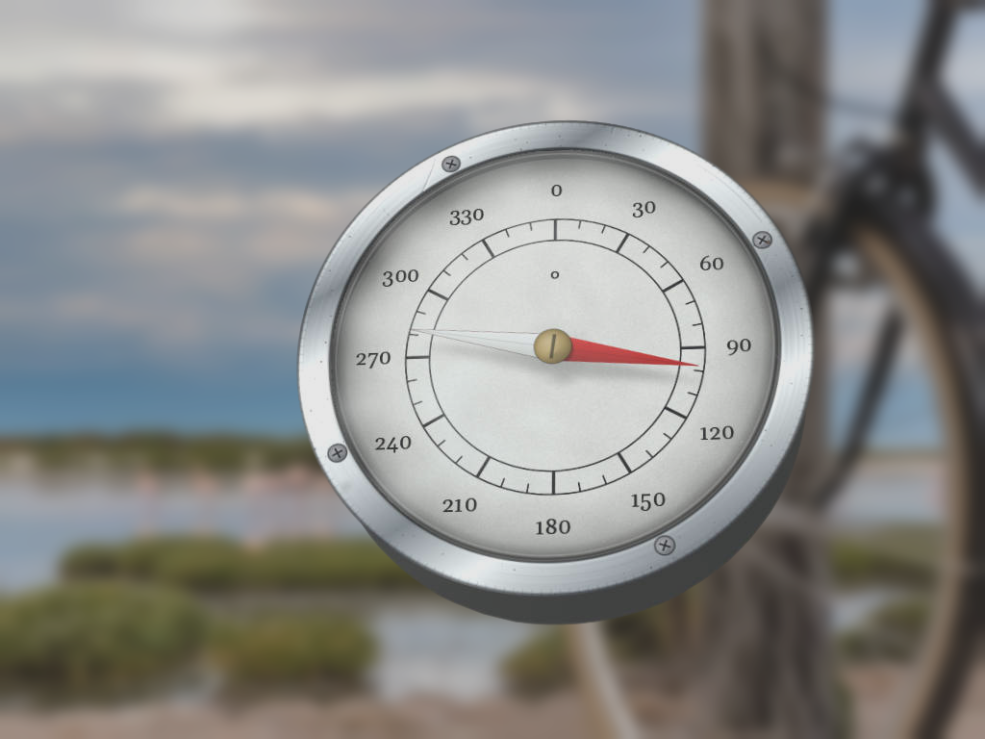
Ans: value=100 unit=°
